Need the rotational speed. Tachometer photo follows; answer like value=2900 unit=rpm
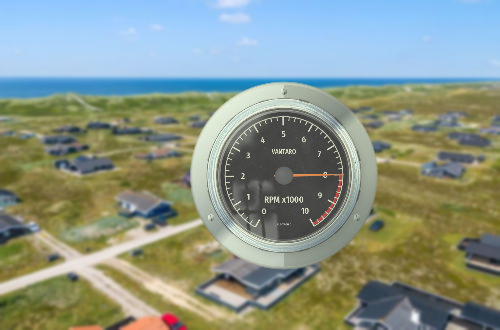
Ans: value=8000 unit=rpm
